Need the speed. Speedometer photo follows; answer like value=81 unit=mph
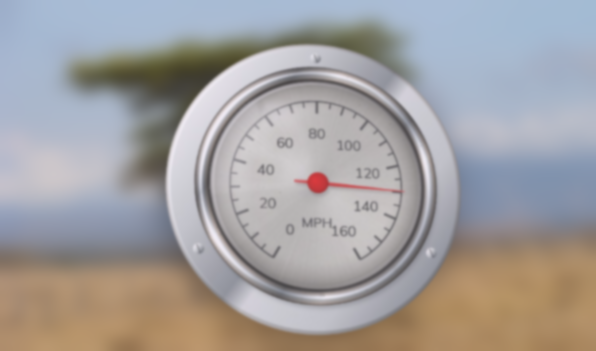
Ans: value=130 unit=mph
